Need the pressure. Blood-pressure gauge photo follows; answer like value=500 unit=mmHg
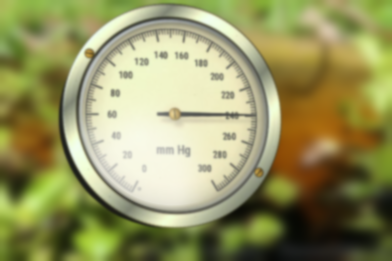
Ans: value=240 unit=mmHg
